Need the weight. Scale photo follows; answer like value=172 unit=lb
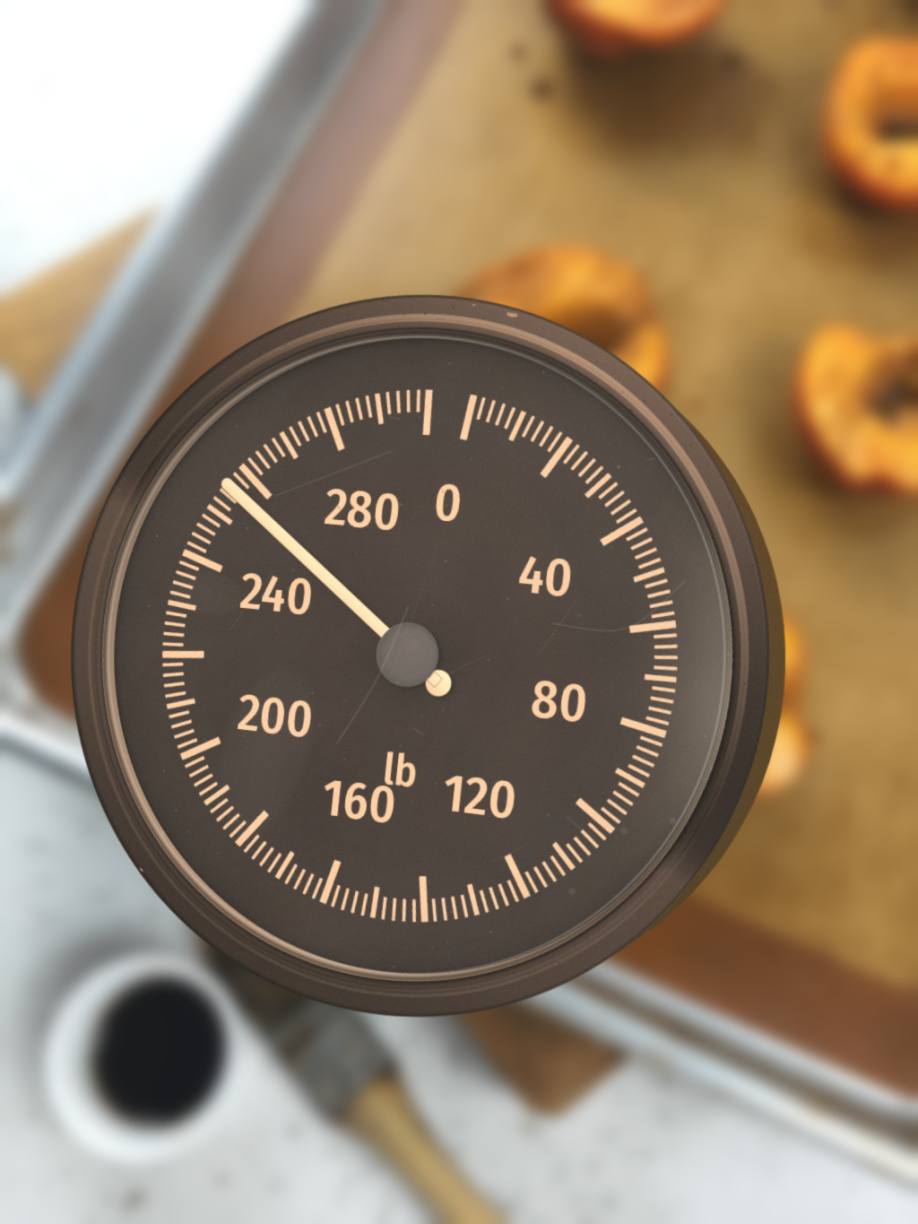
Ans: value=256 unit=lb
